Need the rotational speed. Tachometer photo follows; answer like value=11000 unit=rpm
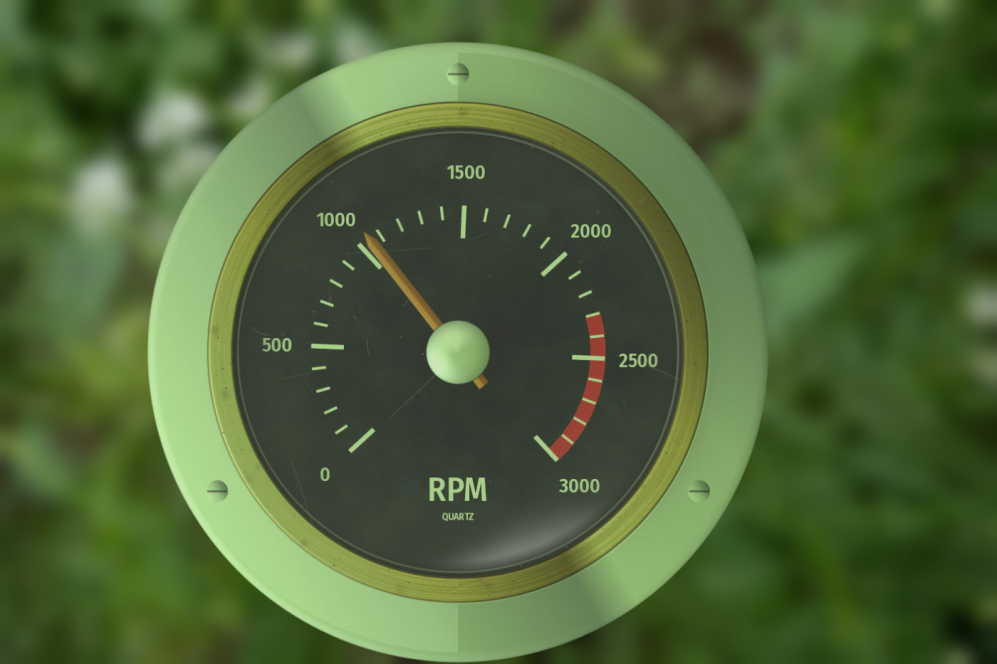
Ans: value=1050 unit=rpm
